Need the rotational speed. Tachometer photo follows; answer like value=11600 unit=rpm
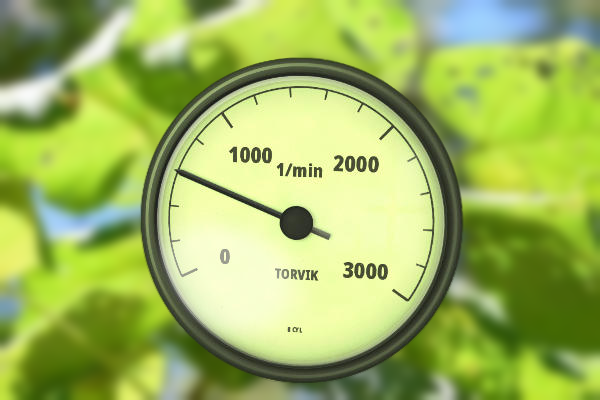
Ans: value=600 unit=rpm
